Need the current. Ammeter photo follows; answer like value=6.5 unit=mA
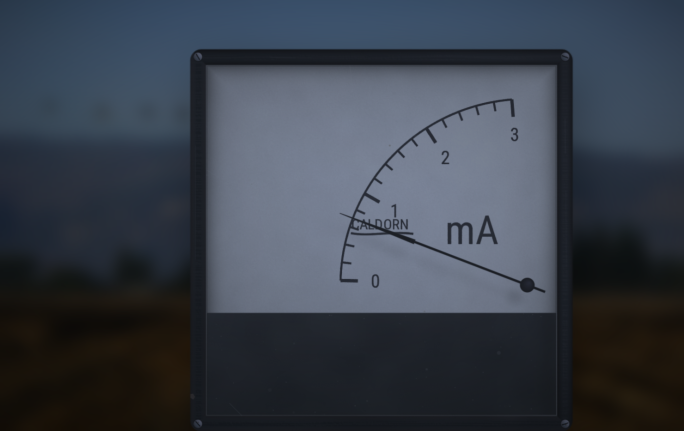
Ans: value=0.7 unit=mA
